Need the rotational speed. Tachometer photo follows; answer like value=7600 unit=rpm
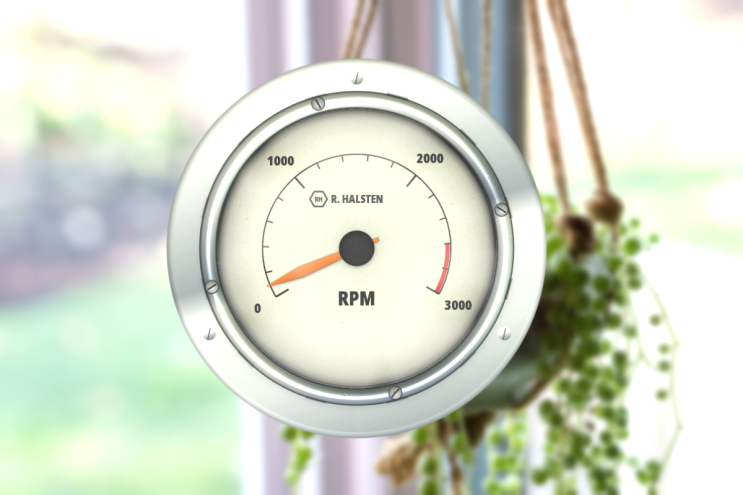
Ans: value=100 unit=rpm
